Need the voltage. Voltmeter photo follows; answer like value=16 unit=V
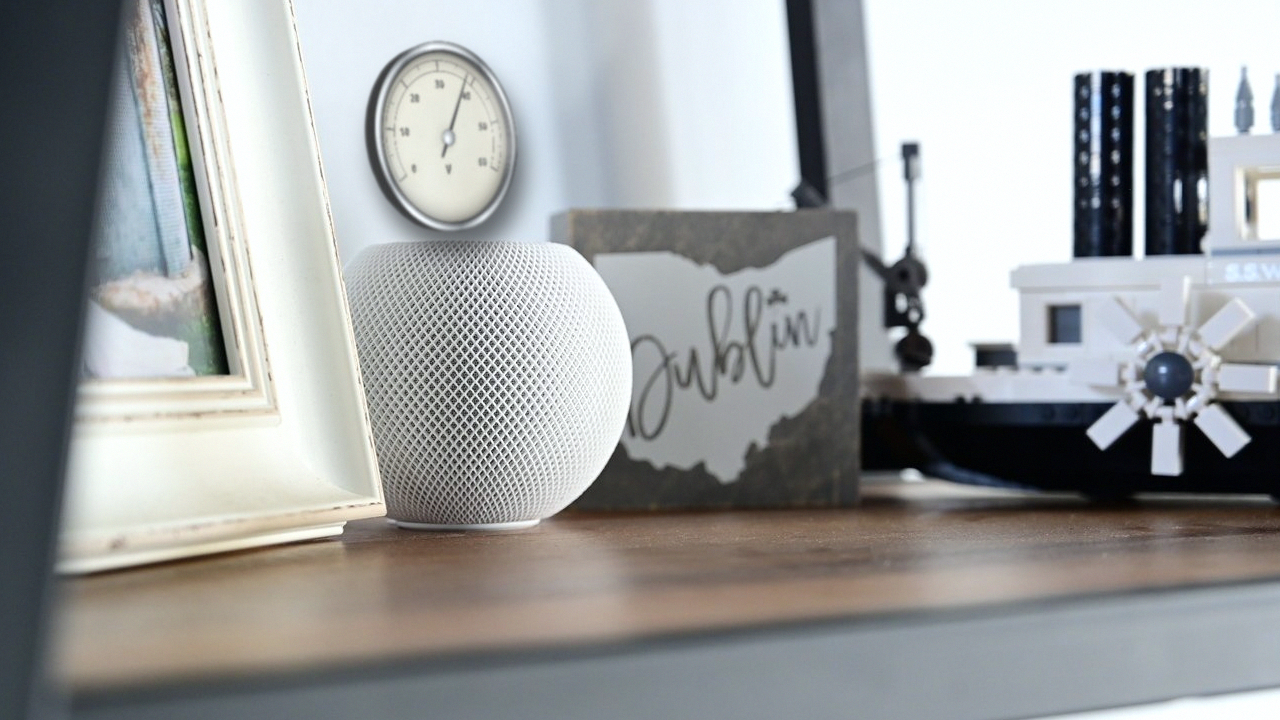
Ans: value=37.5 unit=V
